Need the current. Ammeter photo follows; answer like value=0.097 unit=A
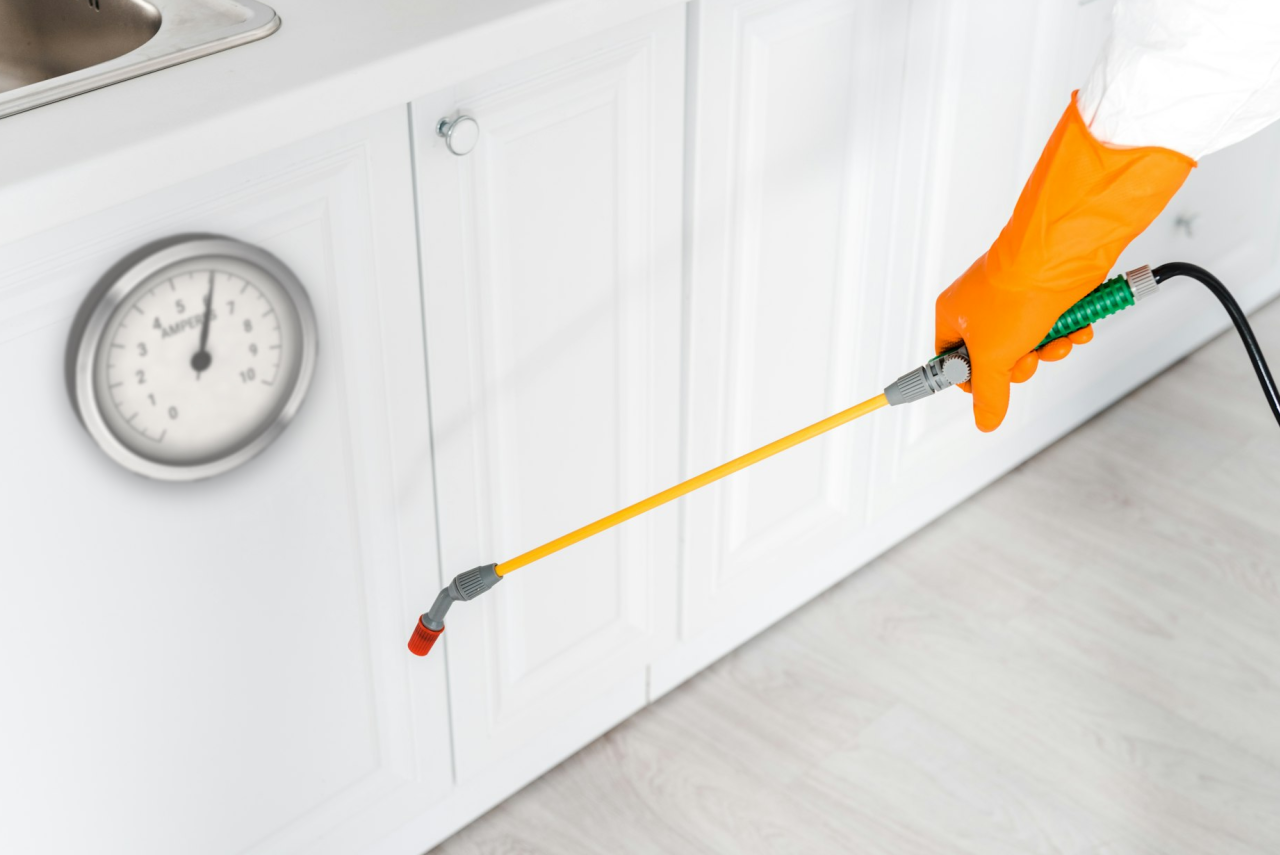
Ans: value=6 unit=A
